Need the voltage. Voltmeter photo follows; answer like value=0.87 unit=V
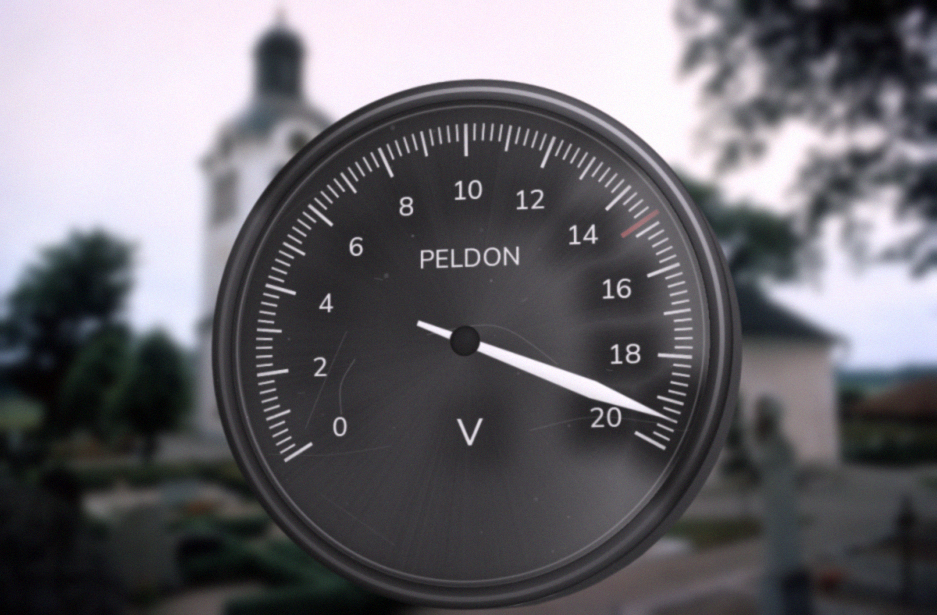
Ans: value=19.4 unit=V
